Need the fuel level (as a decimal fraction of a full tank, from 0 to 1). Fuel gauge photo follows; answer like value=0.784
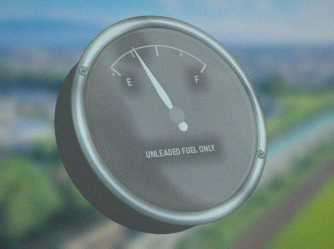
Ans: value=0.25
